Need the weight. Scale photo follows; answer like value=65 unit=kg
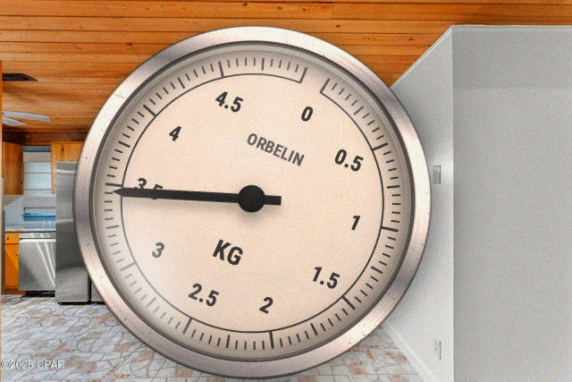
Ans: value=3.45 unit=kg
